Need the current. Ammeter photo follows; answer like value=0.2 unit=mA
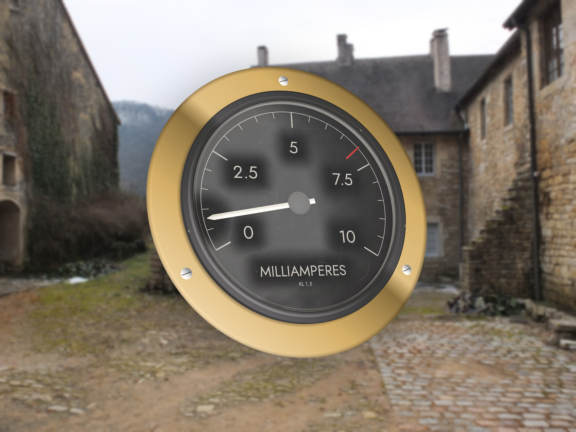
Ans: value=0.75 unit=mA
